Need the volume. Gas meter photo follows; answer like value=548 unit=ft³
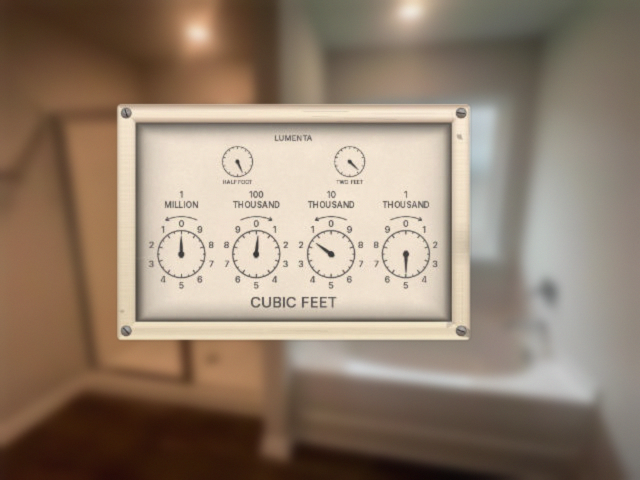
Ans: value=1500 unit=ft³
